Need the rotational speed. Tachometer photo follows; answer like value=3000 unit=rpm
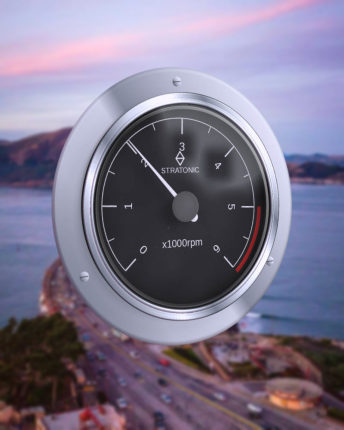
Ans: value=2000 unit=rpm
